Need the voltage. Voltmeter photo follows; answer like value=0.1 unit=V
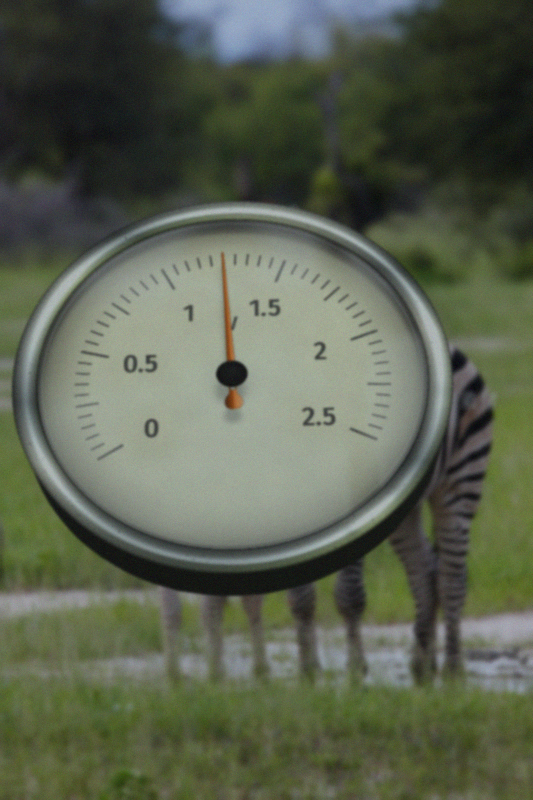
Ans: value=1.25 unit=V
